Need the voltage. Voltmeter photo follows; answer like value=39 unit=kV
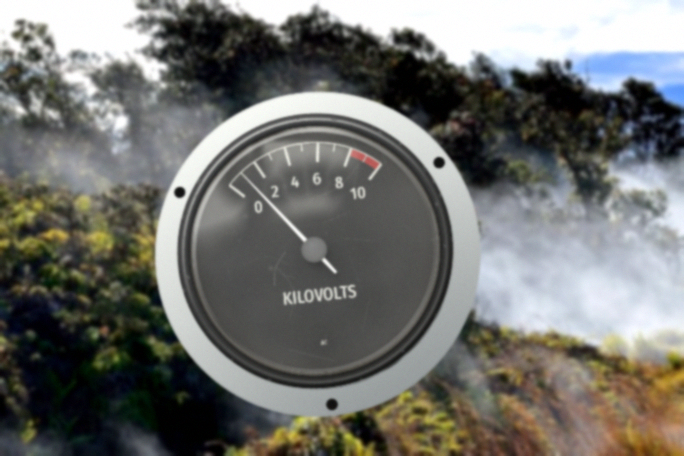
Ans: value=1 unit=kV
